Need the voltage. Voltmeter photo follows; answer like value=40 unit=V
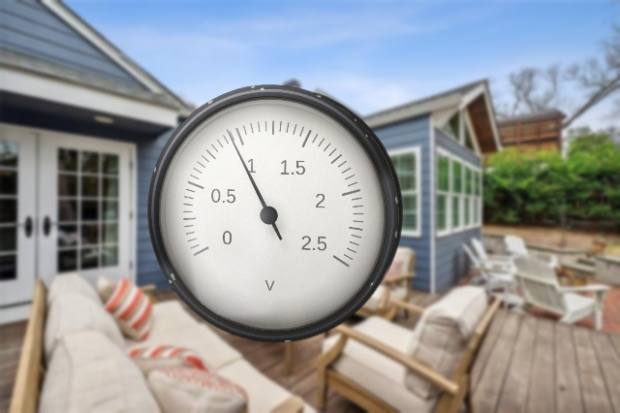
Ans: value=0.95 unit=V
